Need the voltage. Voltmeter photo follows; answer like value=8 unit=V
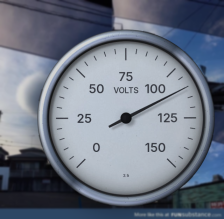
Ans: value=110 unit=V
